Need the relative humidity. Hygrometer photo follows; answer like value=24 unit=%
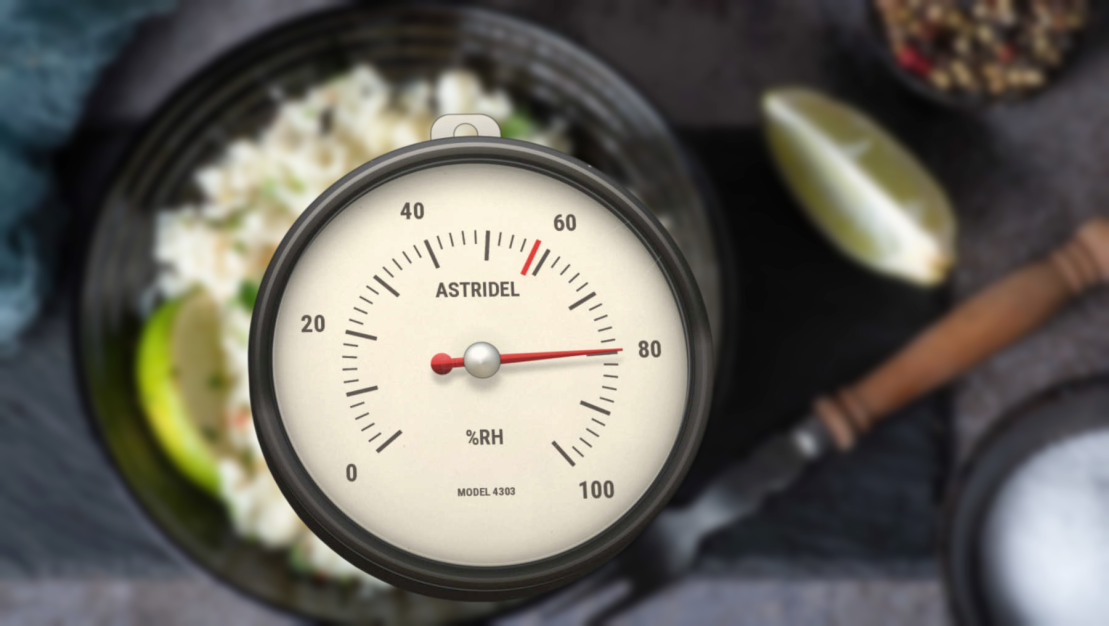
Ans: value=80 unit=%
